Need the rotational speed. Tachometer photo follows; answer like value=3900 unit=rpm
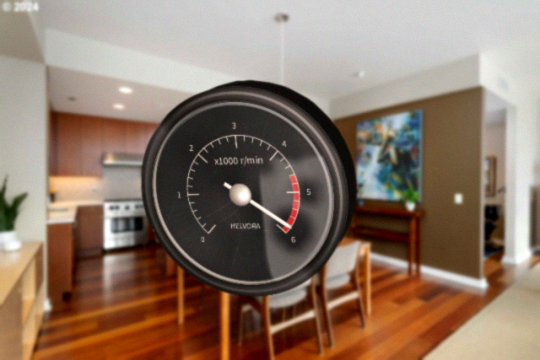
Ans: value=5800 unit=rpm
